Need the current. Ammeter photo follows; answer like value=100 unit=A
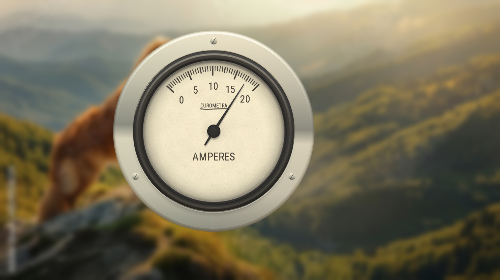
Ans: value=17.5 unit=A
